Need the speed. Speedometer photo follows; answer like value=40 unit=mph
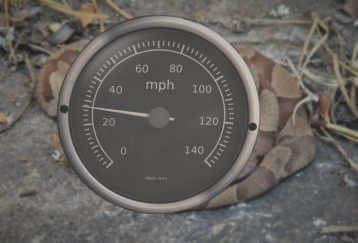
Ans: value=28 unit=mph
